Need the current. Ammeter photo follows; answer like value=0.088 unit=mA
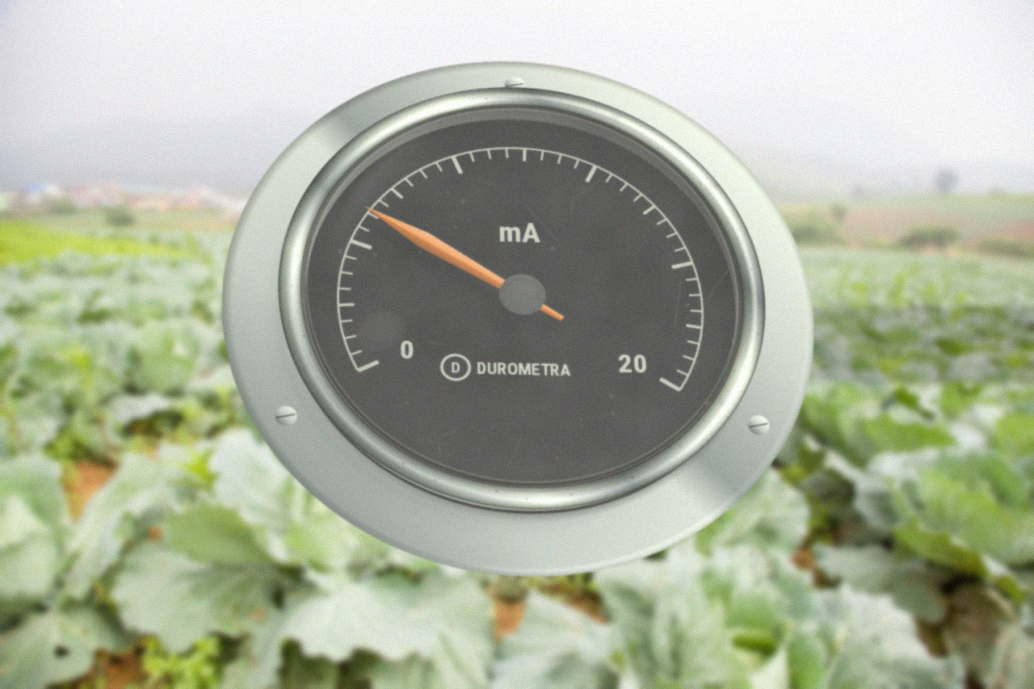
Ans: value=5 unit=mA
